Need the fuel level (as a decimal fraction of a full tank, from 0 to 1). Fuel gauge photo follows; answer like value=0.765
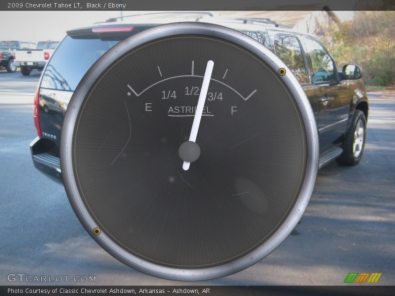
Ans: value=0.625
